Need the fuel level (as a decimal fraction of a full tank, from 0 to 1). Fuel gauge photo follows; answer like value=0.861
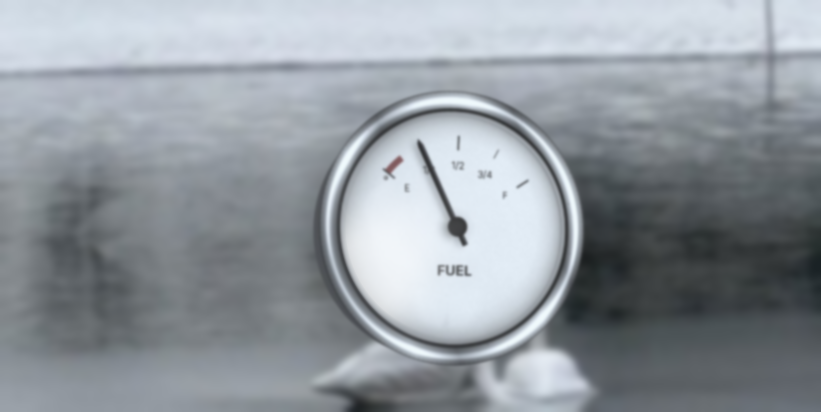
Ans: value=0.25
